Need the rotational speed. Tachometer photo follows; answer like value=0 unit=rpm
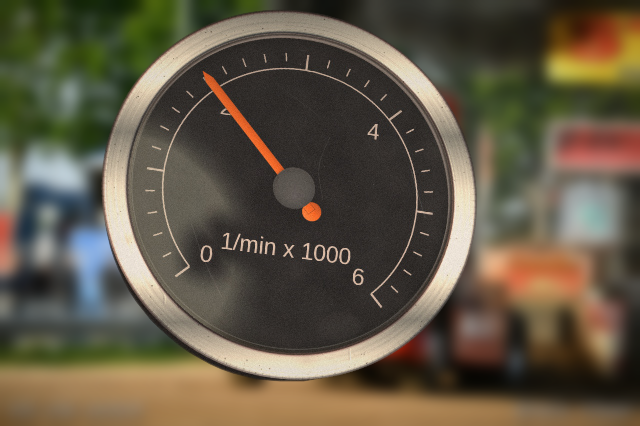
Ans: value=2000 unit=rpm
